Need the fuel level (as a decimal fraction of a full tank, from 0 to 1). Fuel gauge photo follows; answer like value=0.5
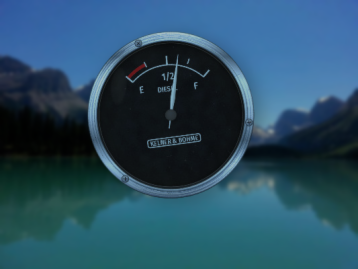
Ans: value=0.625
